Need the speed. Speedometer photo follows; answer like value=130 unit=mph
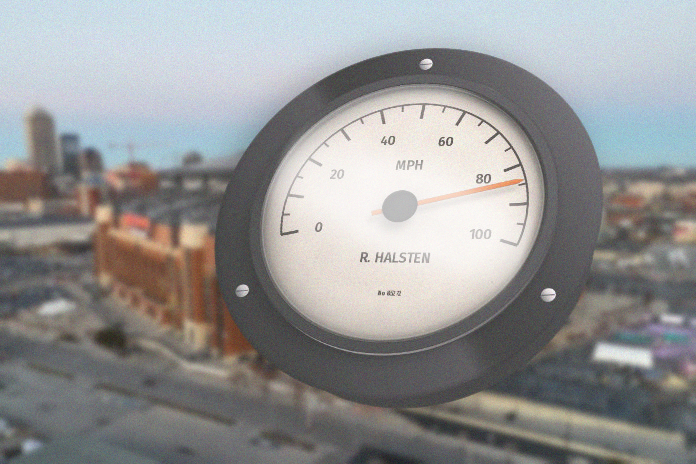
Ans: value=85 unit=mph
